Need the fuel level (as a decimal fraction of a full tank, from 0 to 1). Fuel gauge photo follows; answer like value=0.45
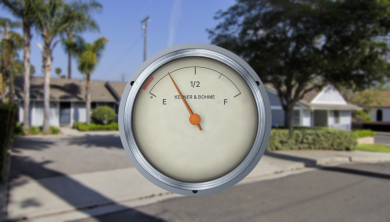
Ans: value=0.25
